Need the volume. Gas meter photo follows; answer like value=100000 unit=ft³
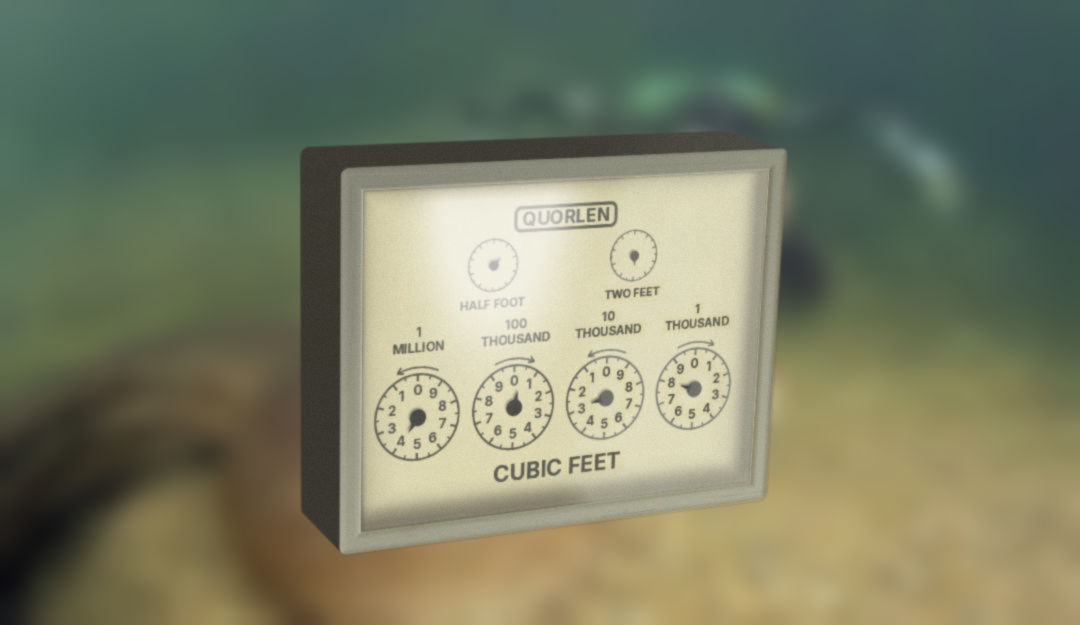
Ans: value=402800 unit=ft³
